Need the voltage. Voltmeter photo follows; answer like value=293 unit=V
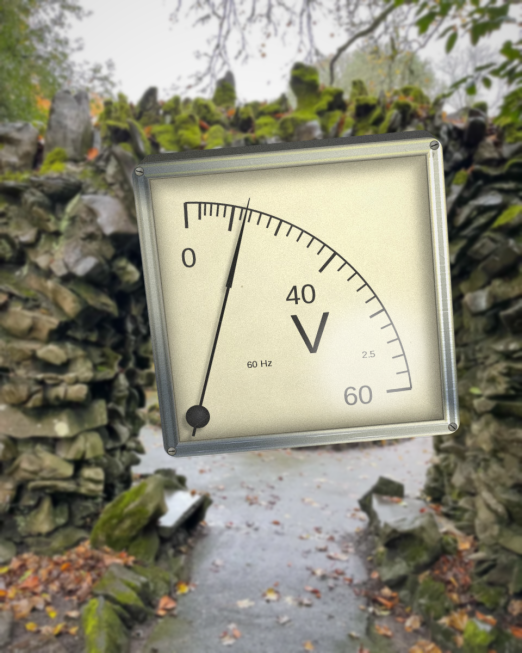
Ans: value=23 unit=V
